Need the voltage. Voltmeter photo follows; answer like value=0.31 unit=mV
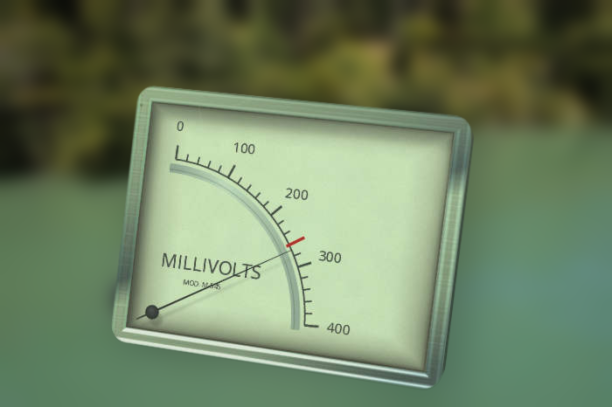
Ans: value=270 unit=mV
